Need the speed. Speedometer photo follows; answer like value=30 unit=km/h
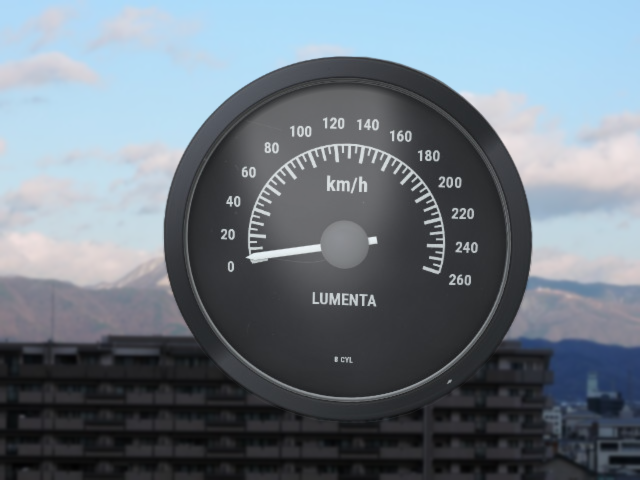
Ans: value=5 unit=km/h
